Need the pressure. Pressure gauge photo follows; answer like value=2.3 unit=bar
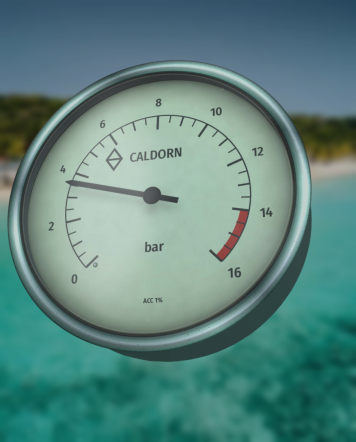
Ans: value=3.5 unit=bar
